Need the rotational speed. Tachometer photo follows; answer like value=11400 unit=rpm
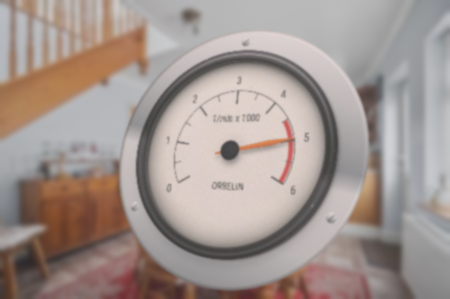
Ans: value=5000 unit=rpm
